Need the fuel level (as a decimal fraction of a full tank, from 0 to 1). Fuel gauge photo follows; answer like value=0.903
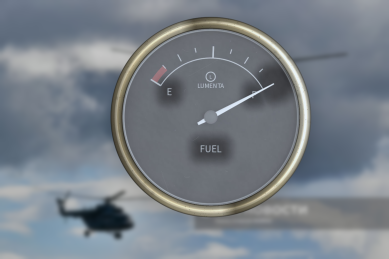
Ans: value=1
